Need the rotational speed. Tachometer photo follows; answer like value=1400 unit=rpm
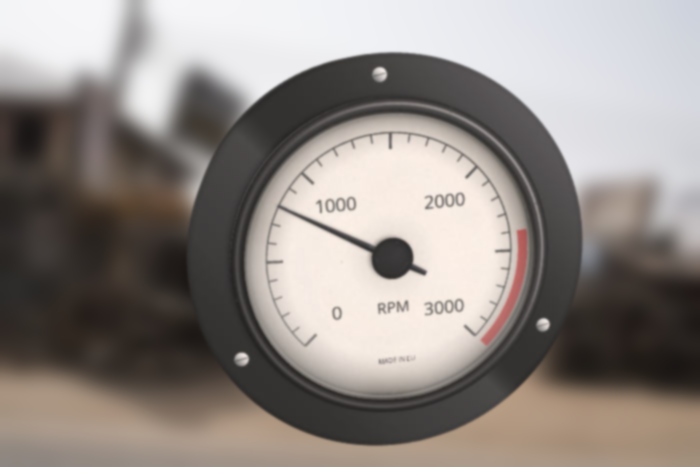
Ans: value=800 unit=rpm
